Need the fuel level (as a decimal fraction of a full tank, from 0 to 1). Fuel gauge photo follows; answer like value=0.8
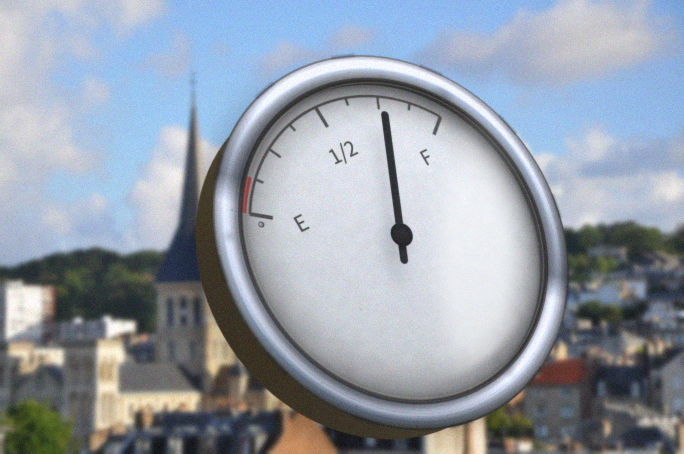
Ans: value=0.75
